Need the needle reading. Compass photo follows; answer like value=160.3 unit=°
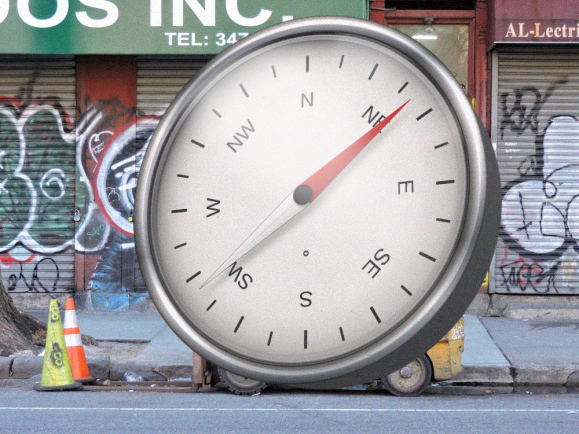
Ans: value=52.5 unit=°
